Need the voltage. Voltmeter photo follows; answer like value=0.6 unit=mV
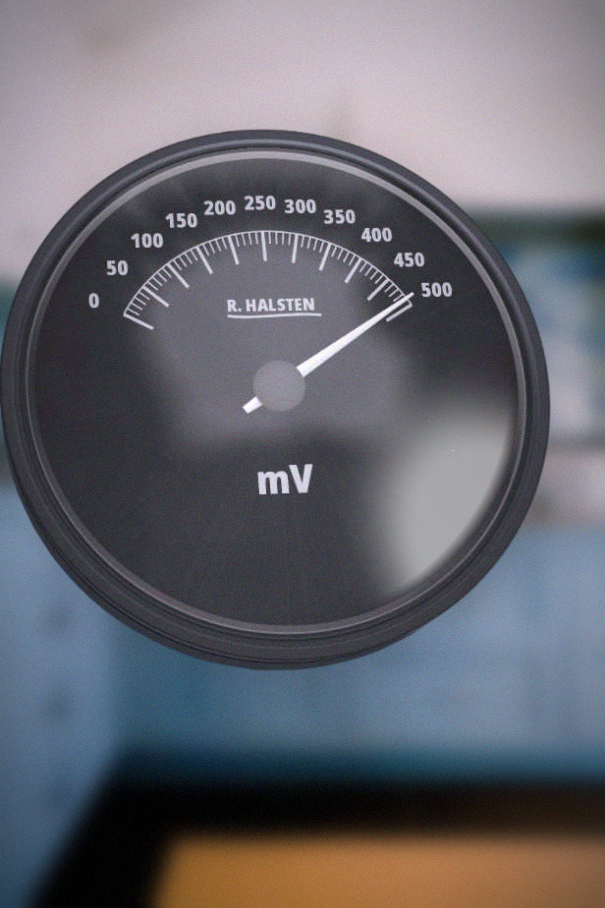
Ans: value=490 unit=mV
